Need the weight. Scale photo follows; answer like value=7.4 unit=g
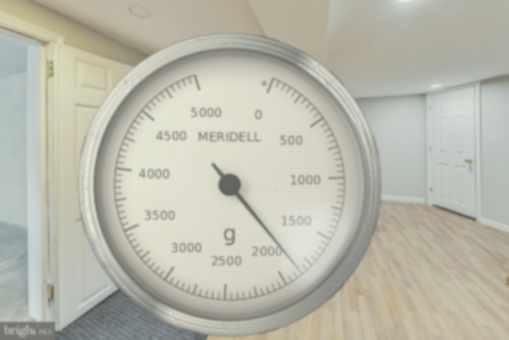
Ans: value=1850 unit=g
